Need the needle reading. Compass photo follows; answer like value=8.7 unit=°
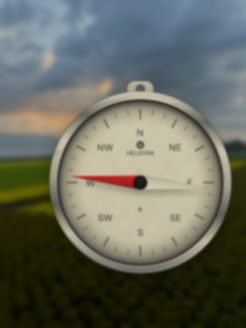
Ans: value=275 unit=°
